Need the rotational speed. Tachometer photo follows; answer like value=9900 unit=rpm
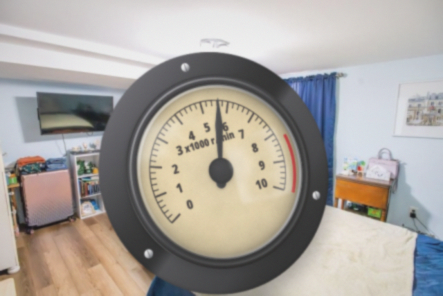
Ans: value=5600 unit=rpm
